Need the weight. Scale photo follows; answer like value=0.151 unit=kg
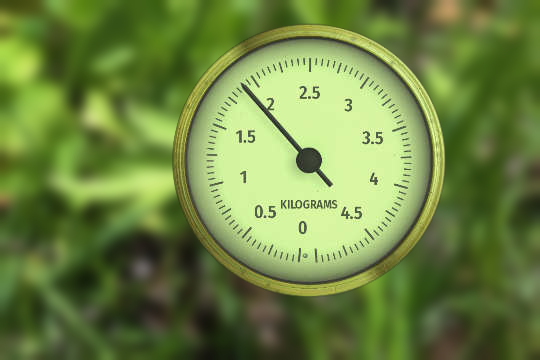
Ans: value=1.9 unit=kg
